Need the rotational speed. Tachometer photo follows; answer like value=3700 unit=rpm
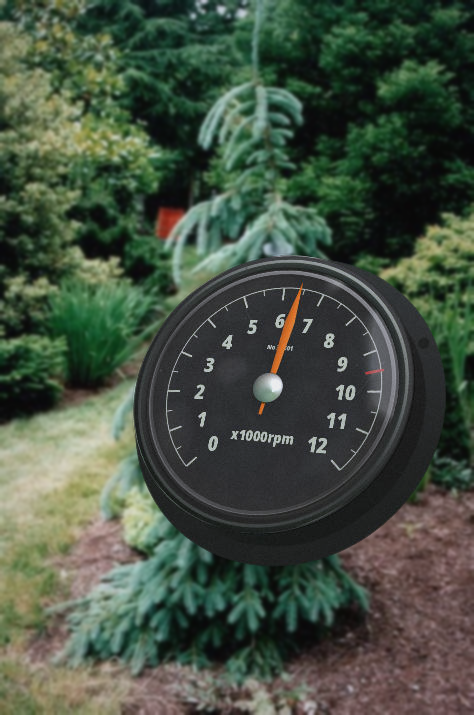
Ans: value=6500 unit=rpm
